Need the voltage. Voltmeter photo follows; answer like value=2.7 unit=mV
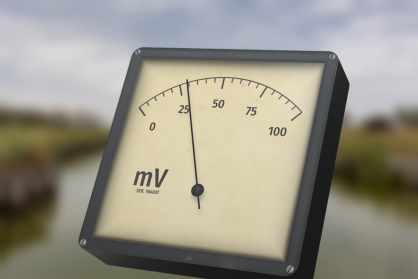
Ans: value=30 unit=mV
